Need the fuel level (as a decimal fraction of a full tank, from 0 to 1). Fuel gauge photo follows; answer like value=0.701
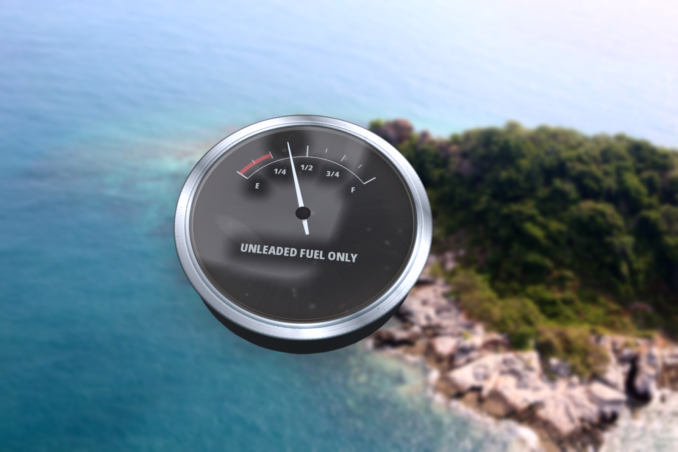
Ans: value=0.375
